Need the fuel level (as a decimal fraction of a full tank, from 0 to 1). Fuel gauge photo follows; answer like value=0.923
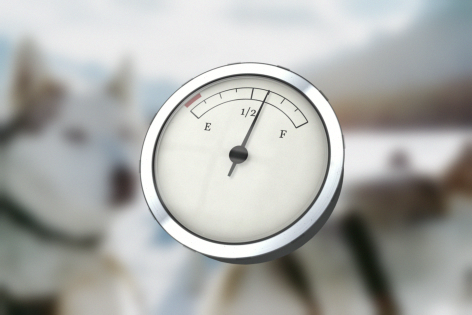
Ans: value=0.625
